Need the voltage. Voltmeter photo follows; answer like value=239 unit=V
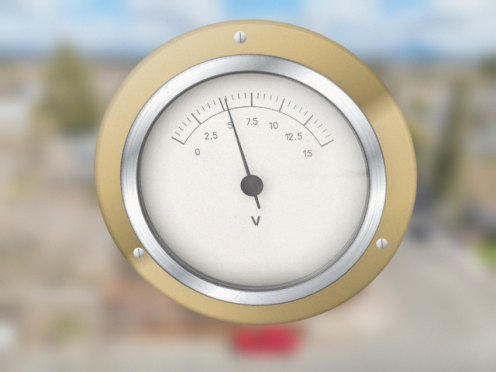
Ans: value=5.5 unit=V
